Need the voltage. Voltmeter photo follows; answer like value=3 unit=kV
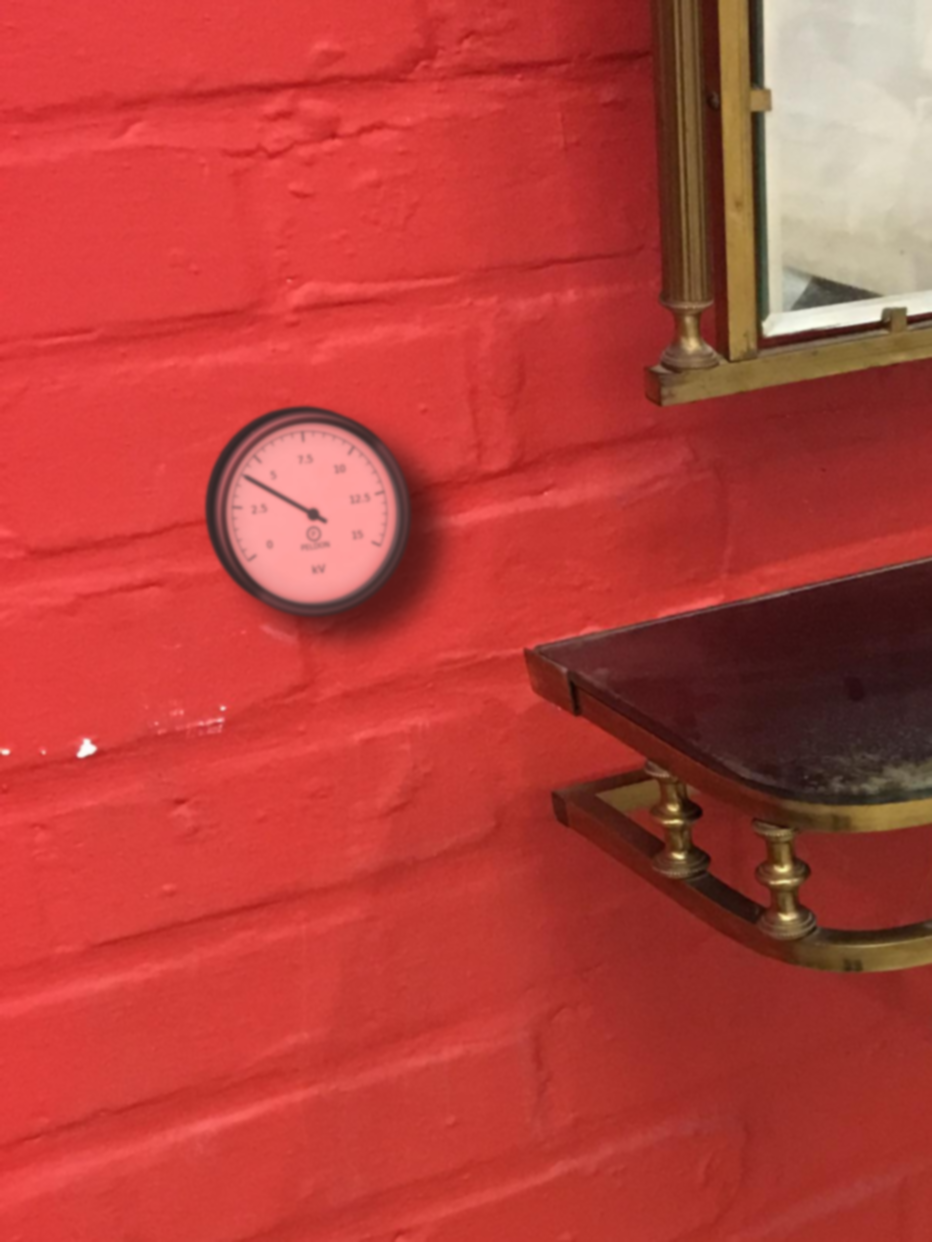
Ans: value=4 unit=kV
